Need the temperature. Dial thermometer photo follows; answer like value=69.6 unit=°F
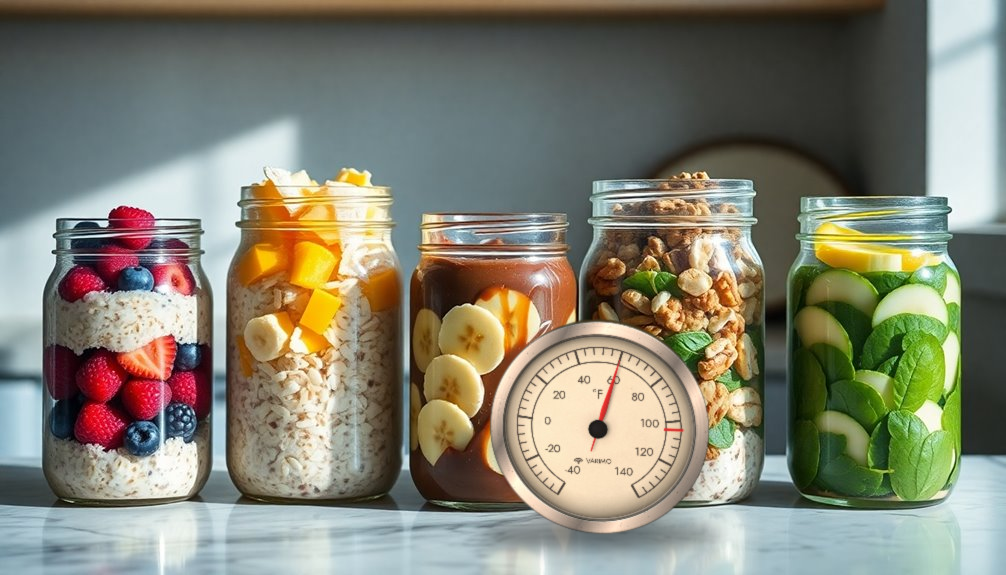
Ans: value=60 unit=°F
